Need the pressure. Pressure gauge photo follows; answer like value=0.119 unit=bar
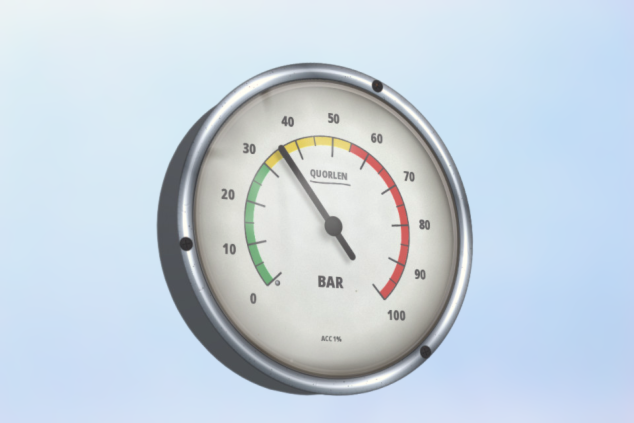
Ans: value=35 unit=bar
